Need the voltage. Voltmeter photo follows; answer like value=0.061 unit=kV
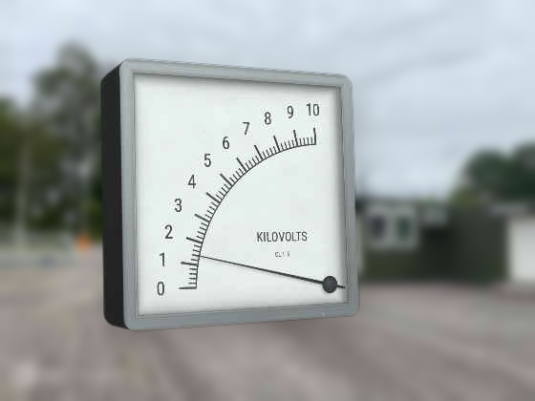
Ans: value=1.4 unit=kV
